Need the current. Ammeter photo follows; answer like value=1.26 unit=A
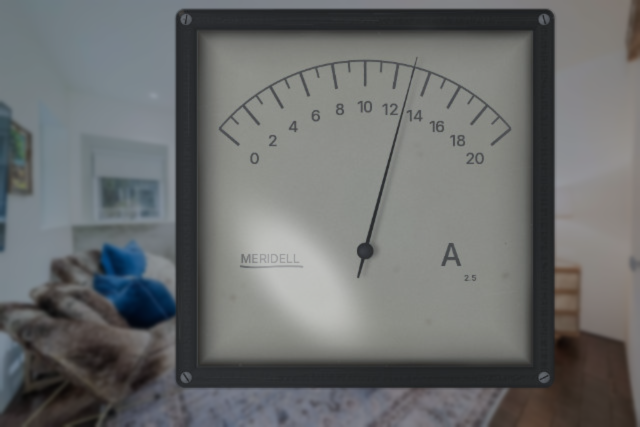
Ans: value=13 unit=A
